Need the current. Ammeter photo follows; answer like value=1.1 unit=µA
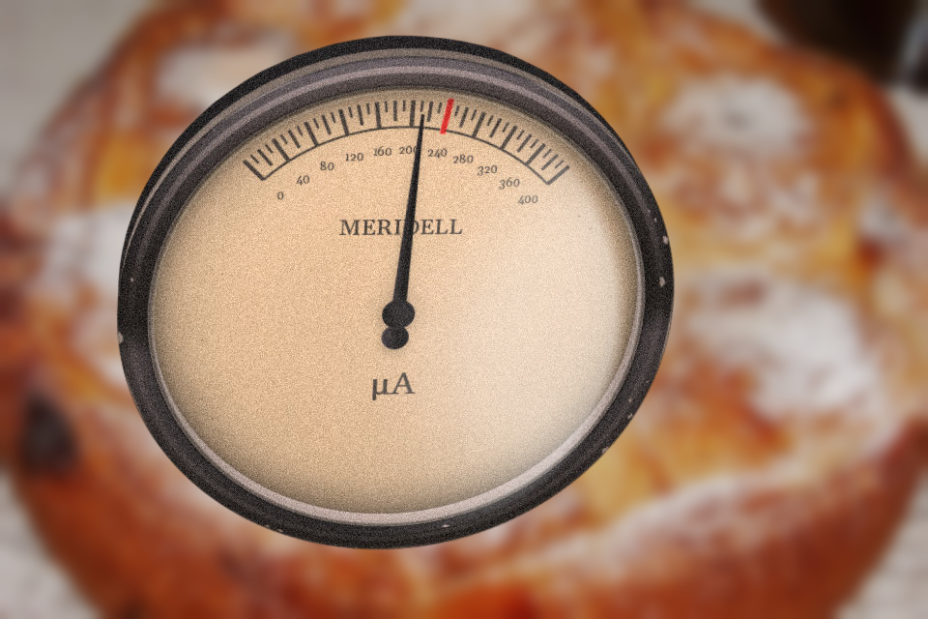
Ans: value=210 unit=µA
